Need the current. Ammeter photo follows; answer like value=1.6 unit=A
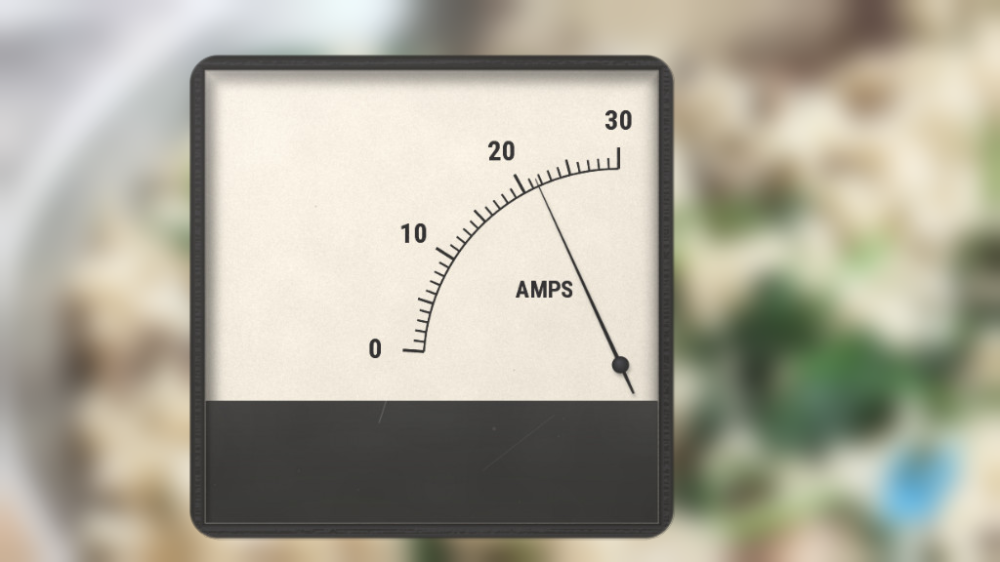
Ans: value=21.5 unit=A
